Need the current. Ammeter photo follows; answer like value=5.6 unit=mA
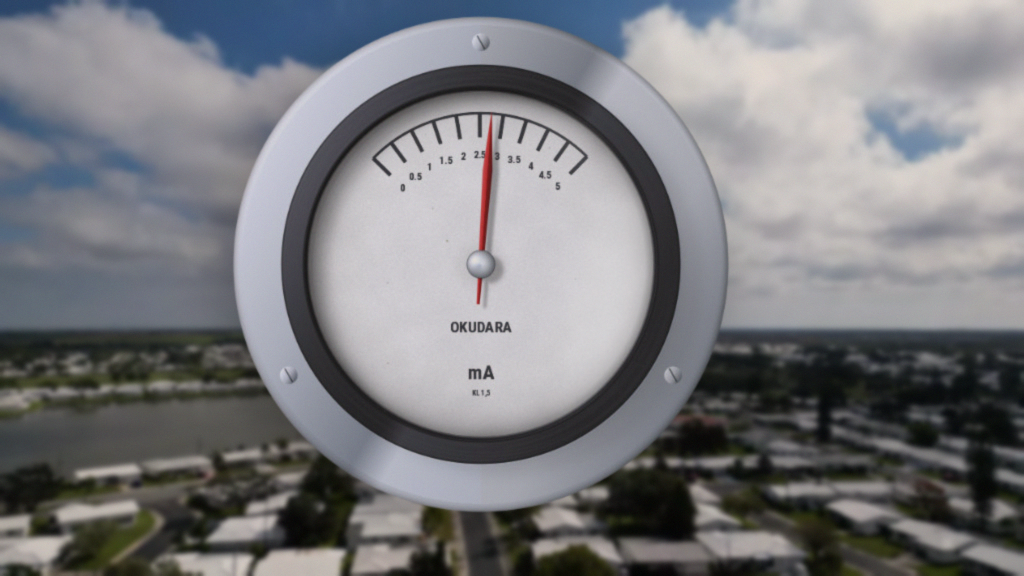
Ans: value=2.75 unit=mA
